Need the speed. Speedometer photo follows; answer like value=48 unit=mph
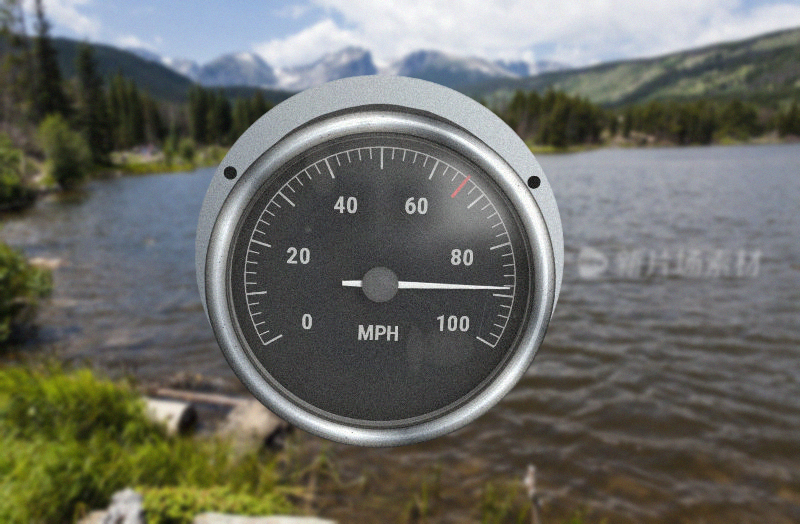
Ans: value=88 unit=mph
